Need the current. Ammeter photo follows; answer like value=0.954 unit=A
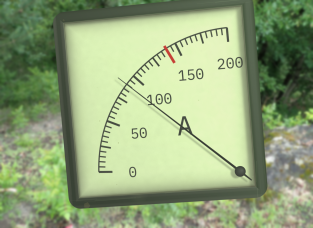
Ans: value=90 unit=A
